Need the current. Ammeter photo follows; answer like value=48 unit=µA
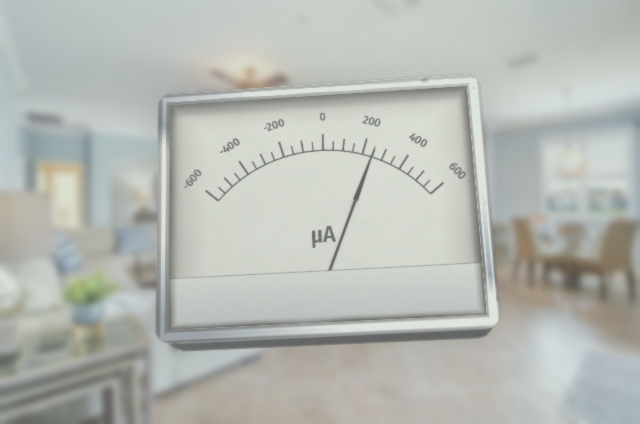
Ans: value=250 unit=µA
